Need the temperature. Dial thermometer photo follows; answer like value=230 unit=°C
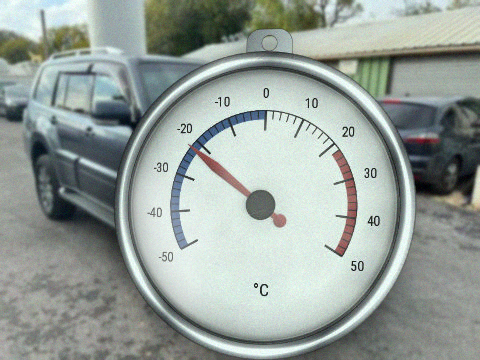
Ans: value=-22 unit=°C
